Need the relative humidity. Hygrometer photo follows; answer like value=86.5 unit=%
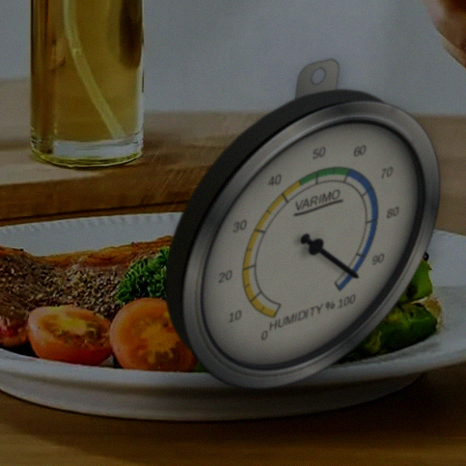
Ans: value=95 unit=%
